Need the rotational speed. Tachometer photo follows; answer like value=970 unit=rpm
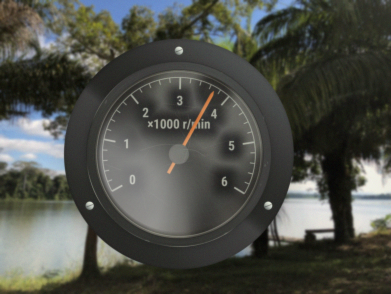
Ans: value=3700 unit=rpm
